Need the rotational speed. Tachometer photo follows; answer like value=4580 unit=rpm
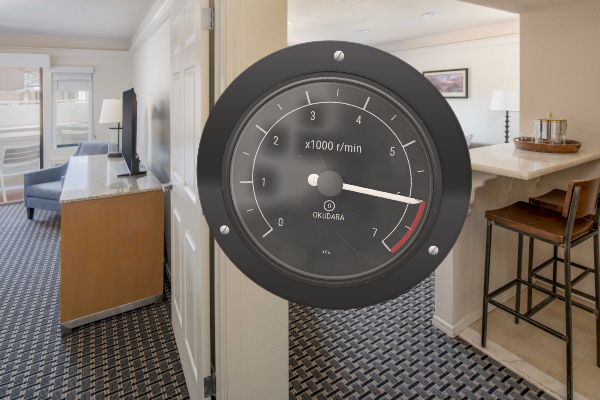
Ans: value=6000 unit=rpm
